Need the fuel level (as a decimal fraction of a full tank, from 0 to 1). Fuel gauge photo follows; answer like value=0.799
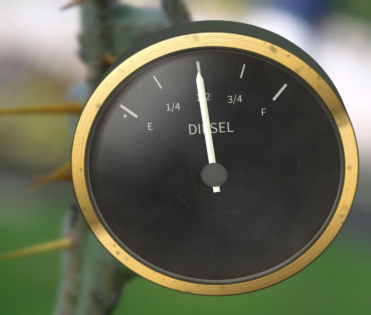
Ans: value=0.5
